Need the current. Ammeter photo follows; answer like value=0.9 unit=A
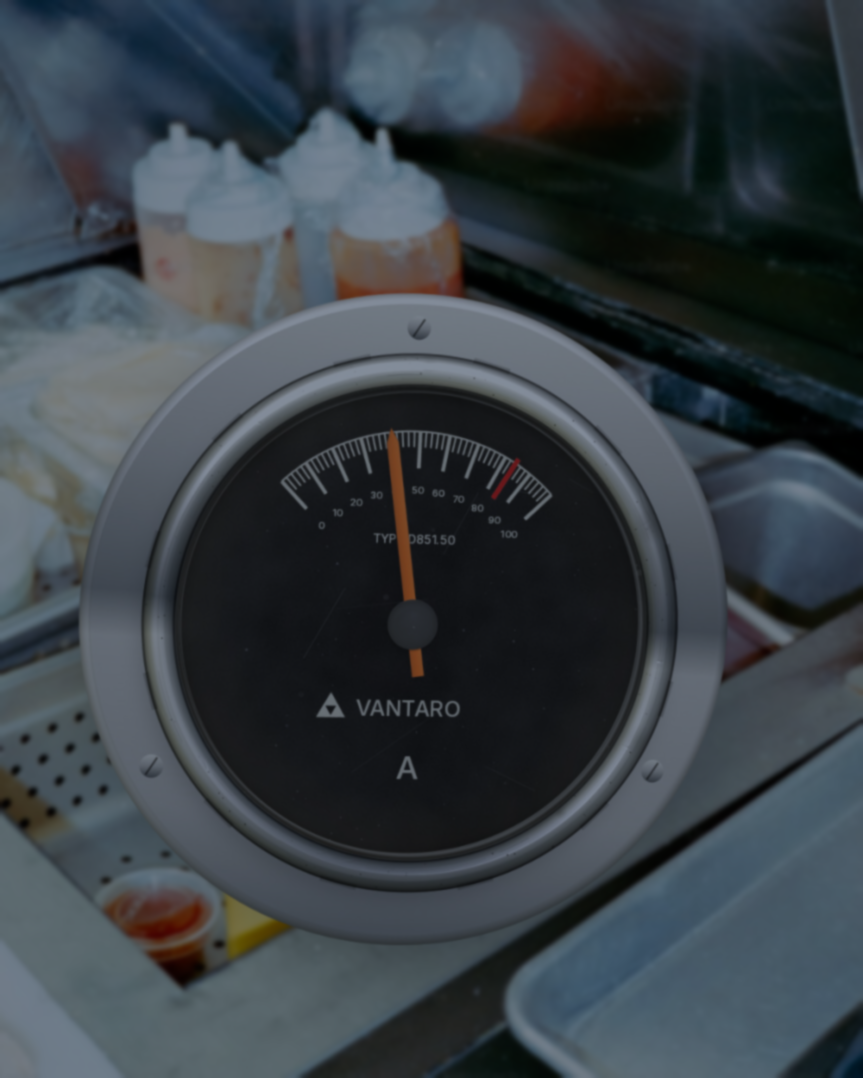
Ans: value=40 unit=A
